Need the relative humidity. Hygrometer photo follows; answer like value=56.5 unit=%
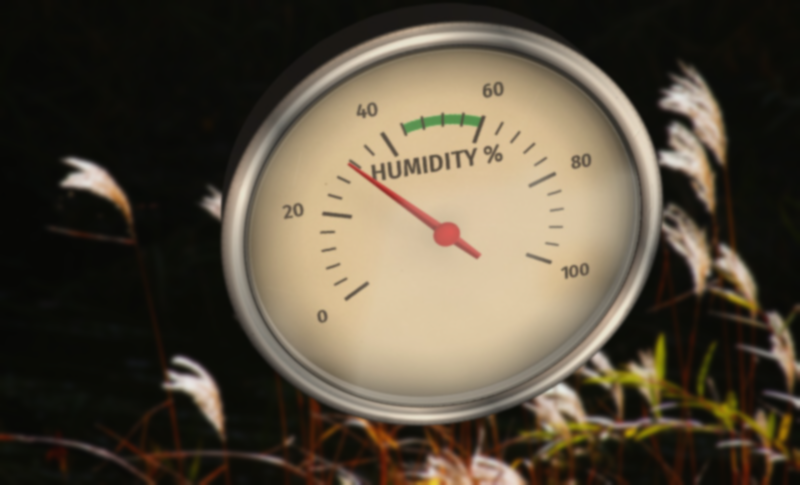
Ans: value=32 unit=%
